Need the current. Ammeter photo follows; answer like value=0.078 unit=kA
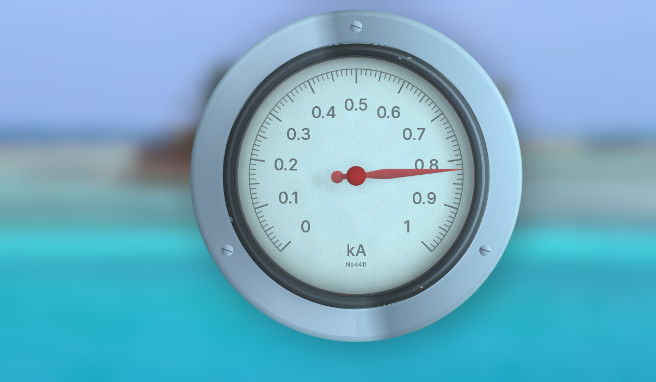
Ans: value=0.82 unit=kA
